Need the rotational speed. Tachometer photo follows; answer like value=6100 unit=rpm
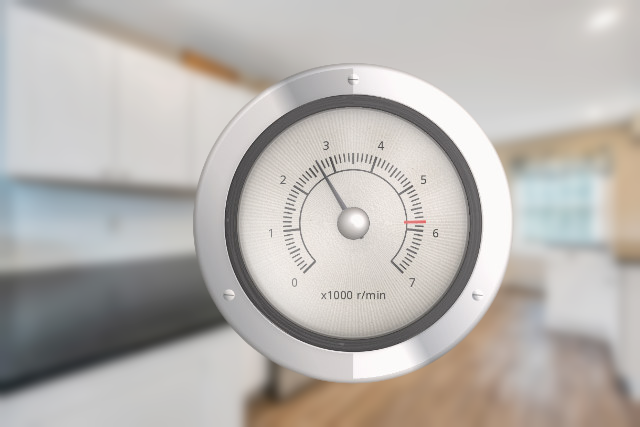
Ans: value=2700 unit=rpm
